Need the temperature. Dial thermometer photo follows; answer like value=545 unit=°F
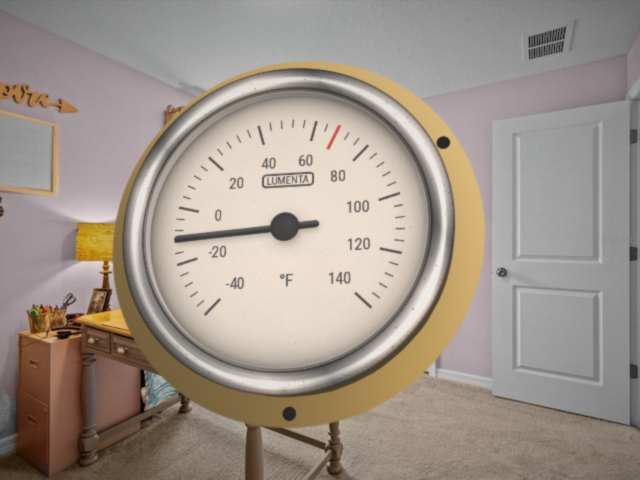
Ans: value=-12 unit=°F
